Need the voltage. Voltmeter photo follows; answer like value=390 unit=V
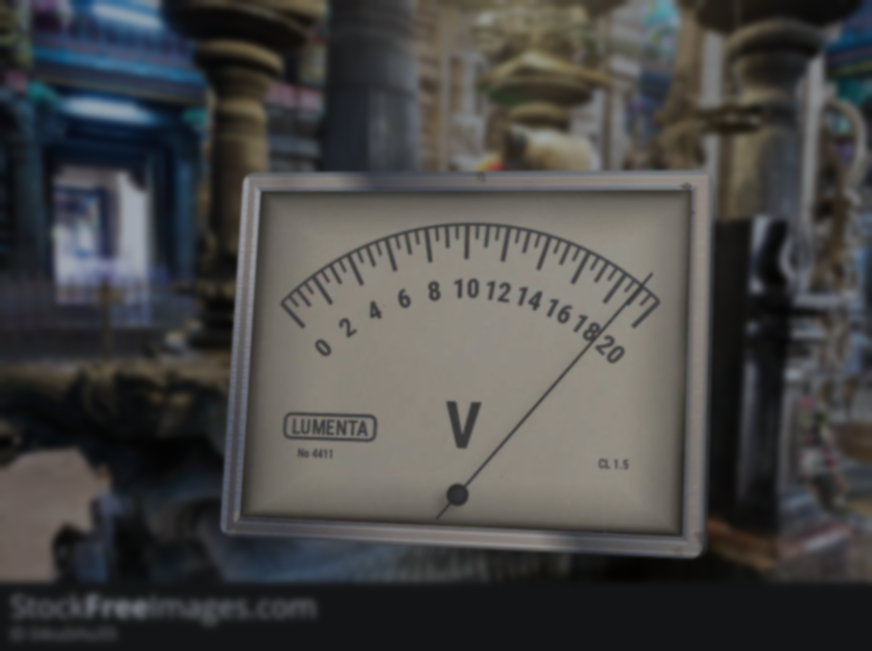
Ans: value=19 unit=V
